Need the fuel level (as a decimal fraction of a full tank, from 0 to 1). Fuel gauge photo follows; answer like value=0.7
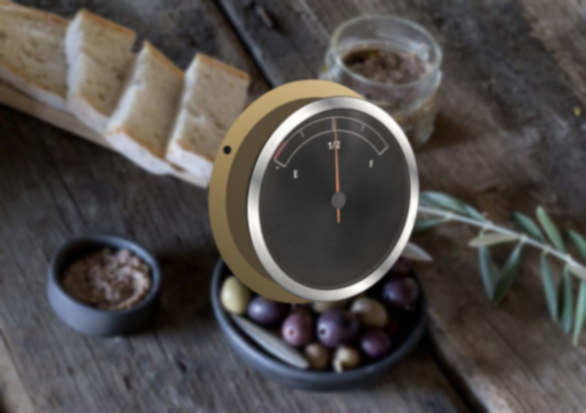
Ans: value=0.5
